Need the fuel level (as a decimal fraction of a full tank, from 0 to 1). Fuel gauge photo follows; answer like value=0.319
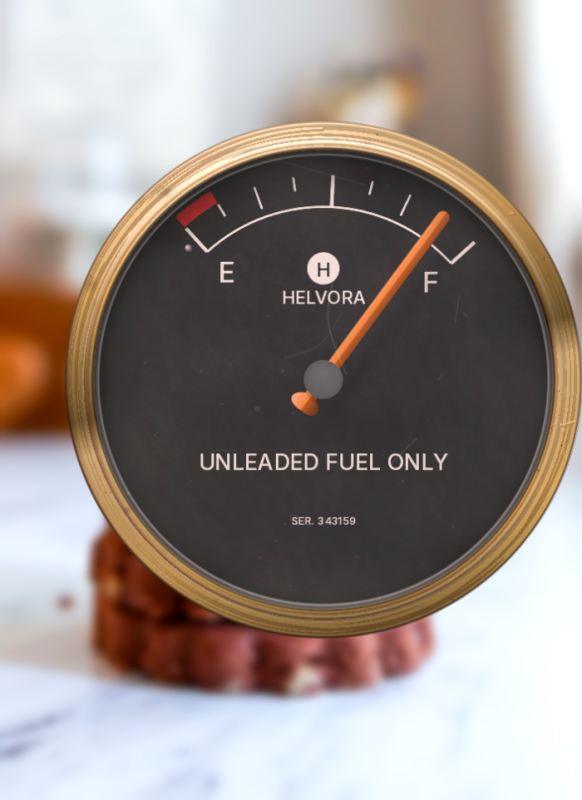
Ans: value=0.875
